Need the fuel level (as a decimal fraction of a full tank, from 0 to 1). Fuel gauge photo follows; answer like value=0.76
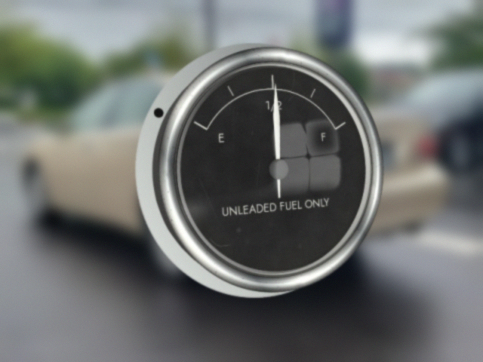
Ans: value=0.5
